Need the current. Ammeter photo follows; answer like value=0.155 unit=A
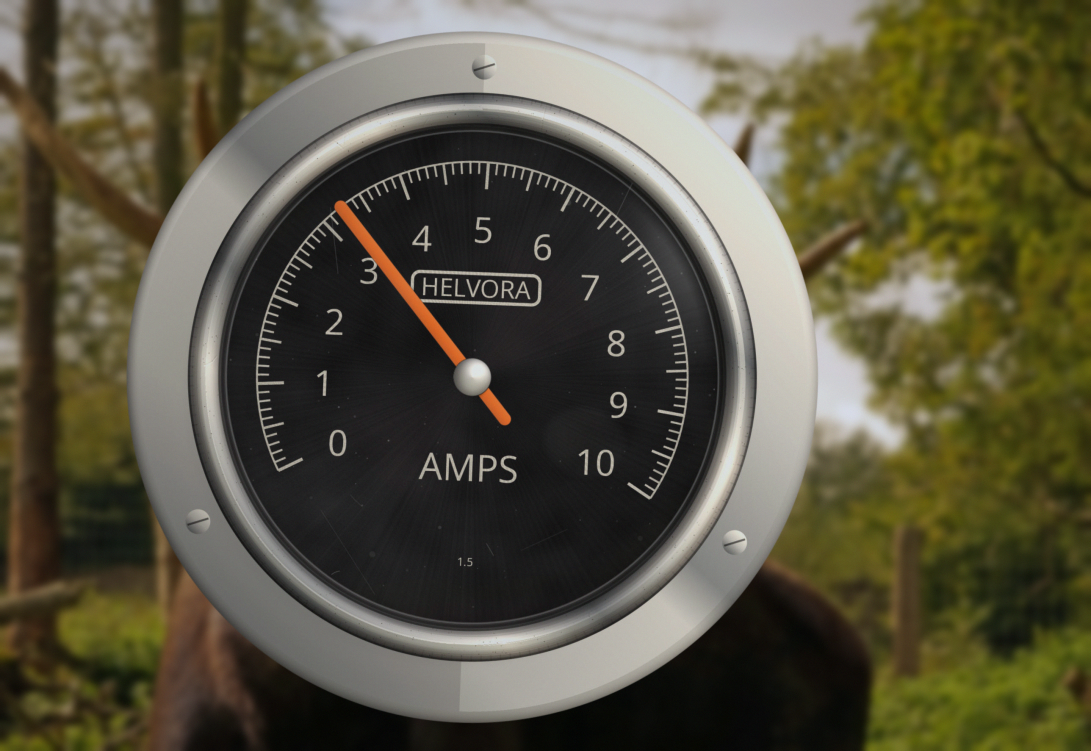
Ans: value=3.25 unit=A
